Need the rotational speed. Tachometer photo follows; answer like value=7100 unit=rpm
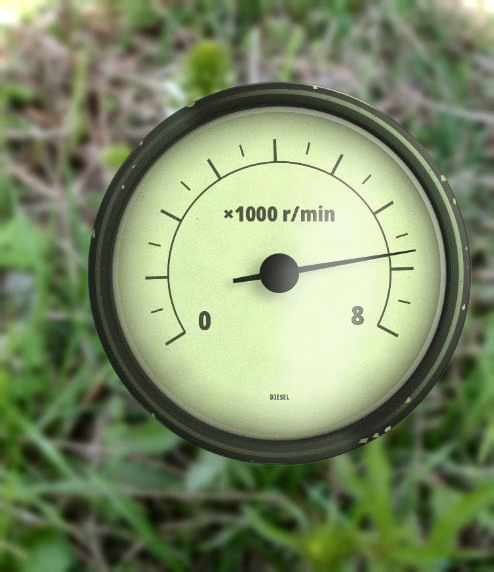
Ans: value=6750 unit=rpm
